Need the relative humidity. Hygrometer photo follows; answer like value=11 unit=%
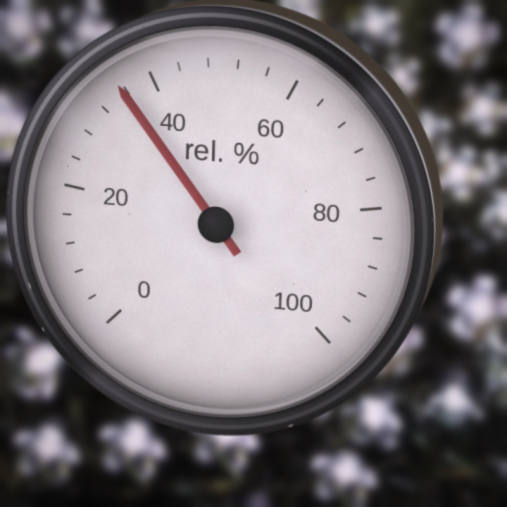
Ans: value=36 unit=%
